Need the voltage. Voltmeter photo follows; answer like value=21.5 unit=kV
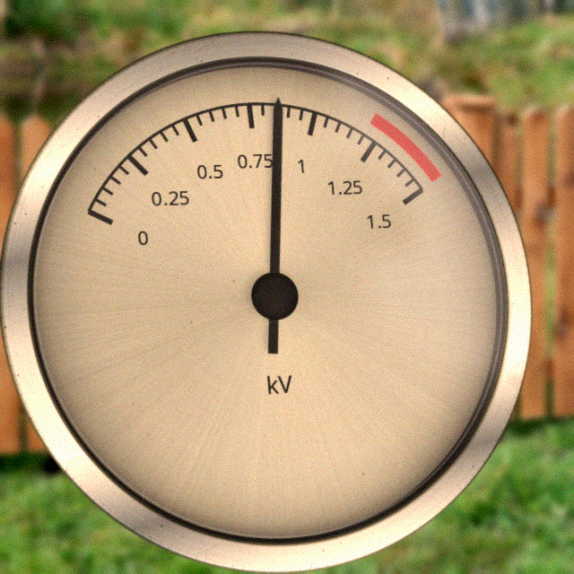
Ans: value=0.85 unit=kV
